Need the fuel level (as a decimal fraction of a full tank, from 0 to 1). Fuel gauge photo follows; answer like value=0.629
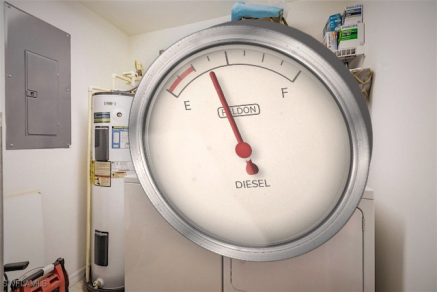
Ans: value=0.375
